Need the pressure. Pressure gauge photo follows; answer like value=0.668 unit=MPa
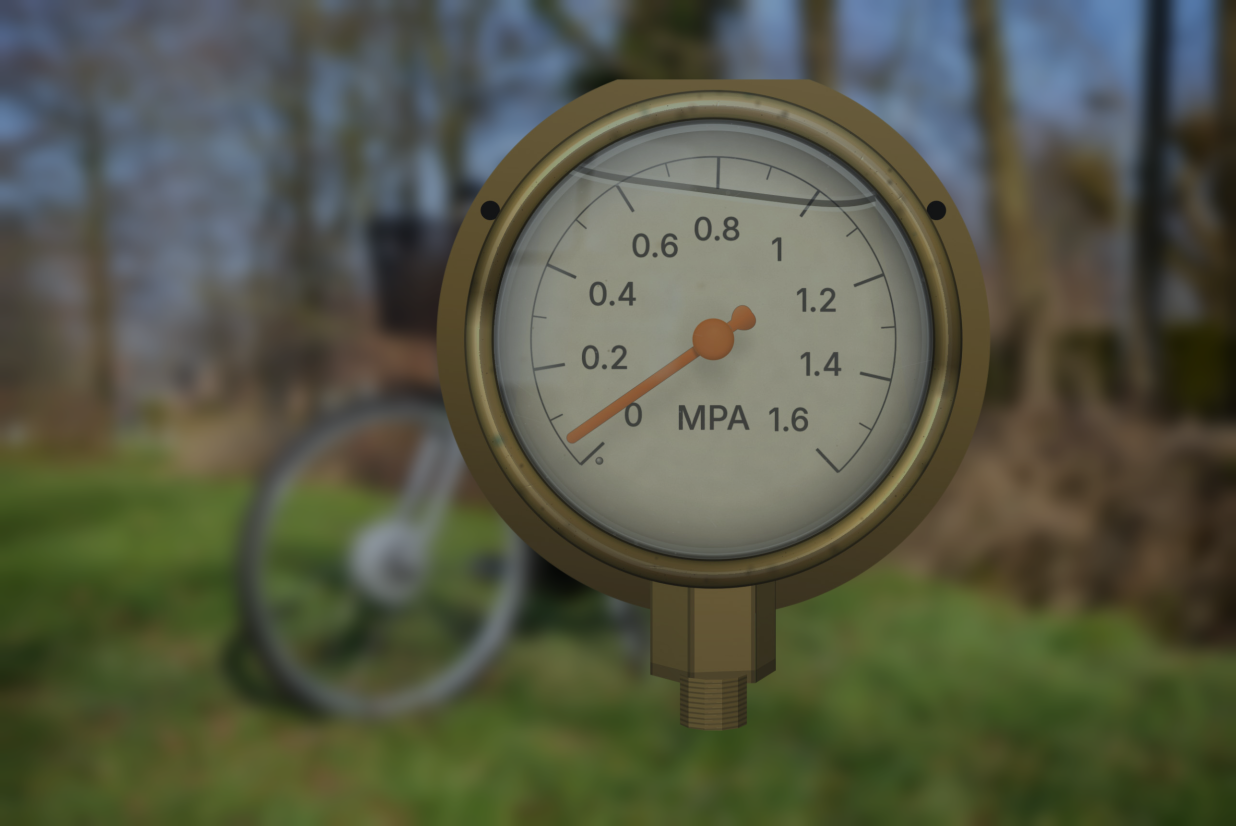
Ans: value=0.05 unit=MPa
